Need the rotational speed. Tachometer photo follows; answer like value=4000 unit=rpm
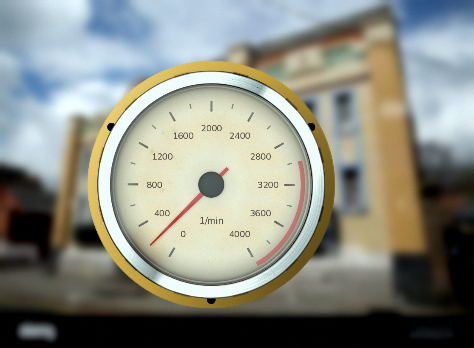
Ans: value=200 unit=rpm
